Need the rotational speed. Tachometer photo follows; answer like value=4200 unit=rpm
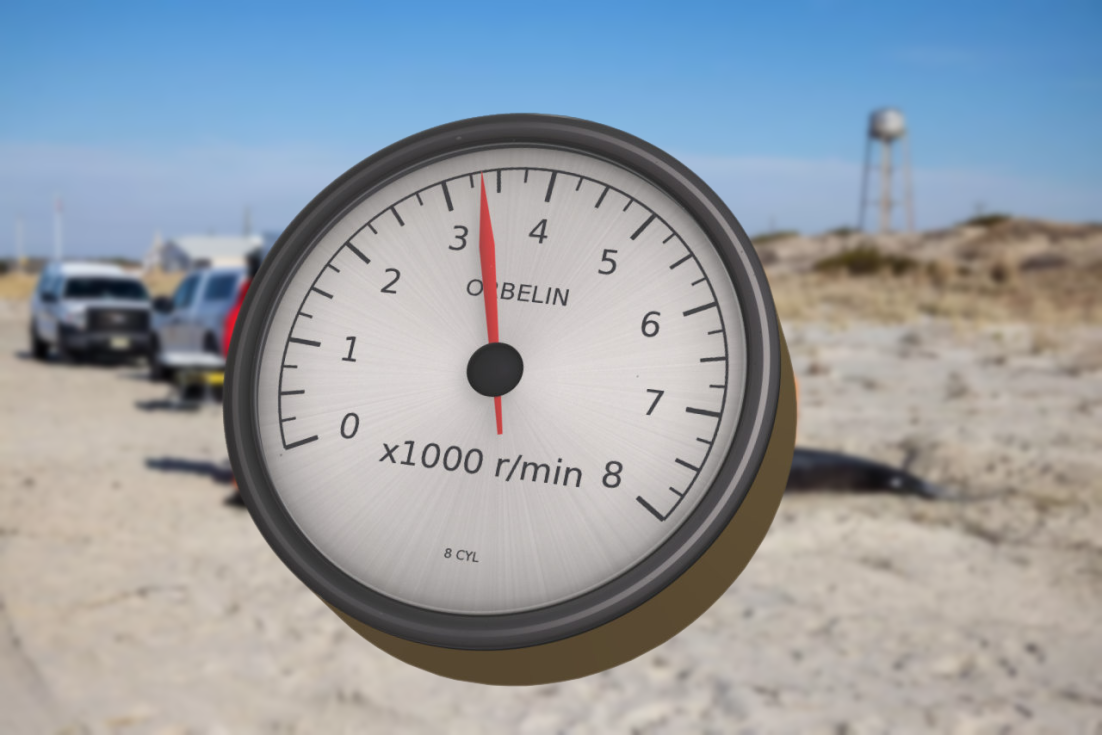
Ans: value=3375 unit=rpm
